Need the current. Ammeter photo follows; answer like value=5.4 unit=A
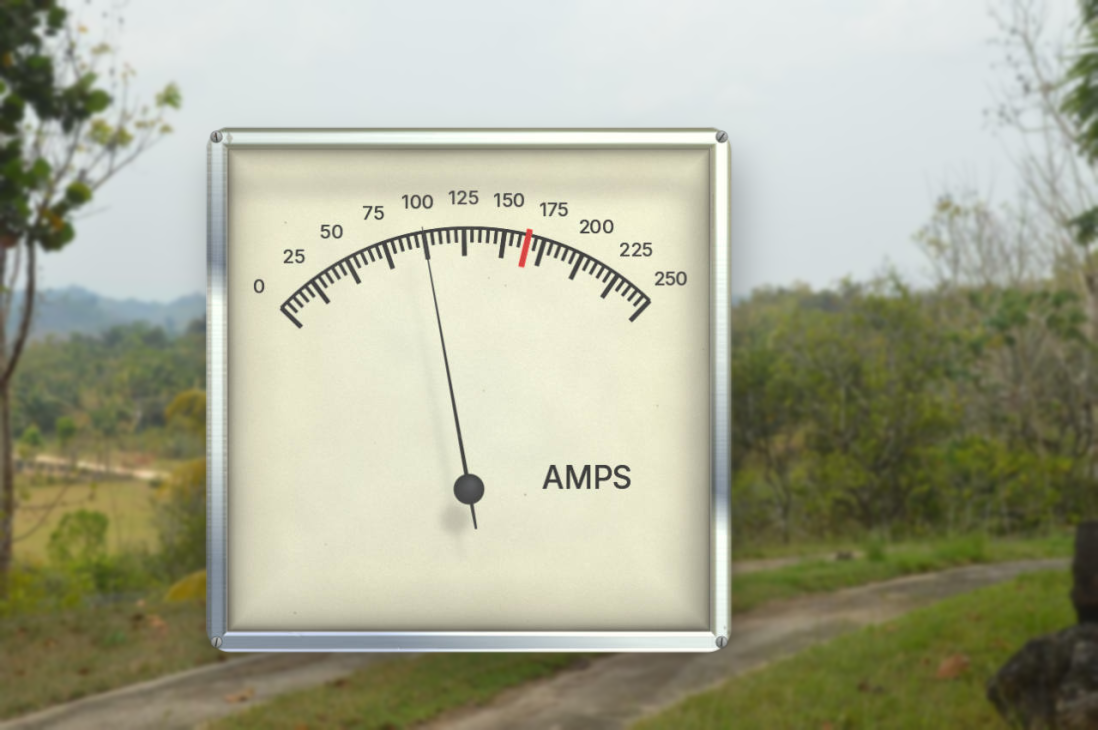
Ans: value=100 unit=A
